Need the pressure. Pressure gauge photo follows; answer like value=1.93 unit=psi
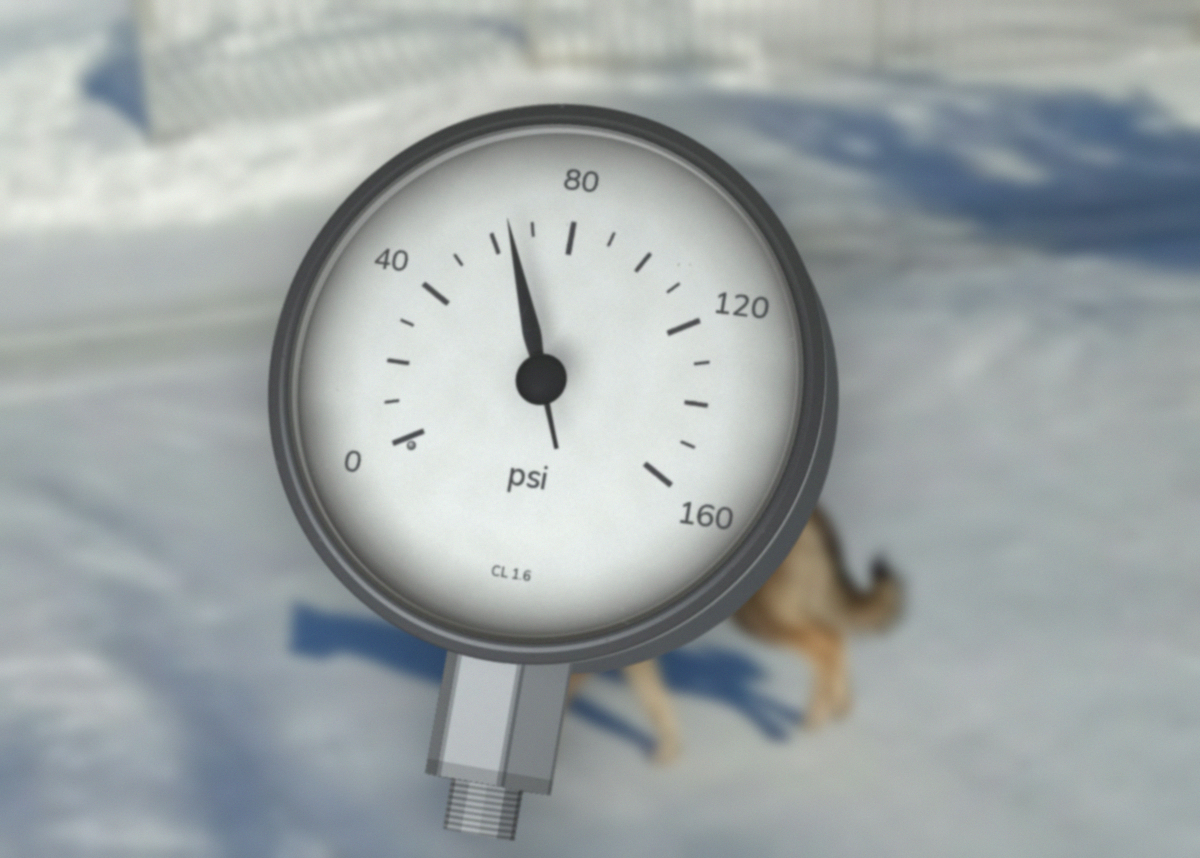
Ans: value=65 unit=psi
